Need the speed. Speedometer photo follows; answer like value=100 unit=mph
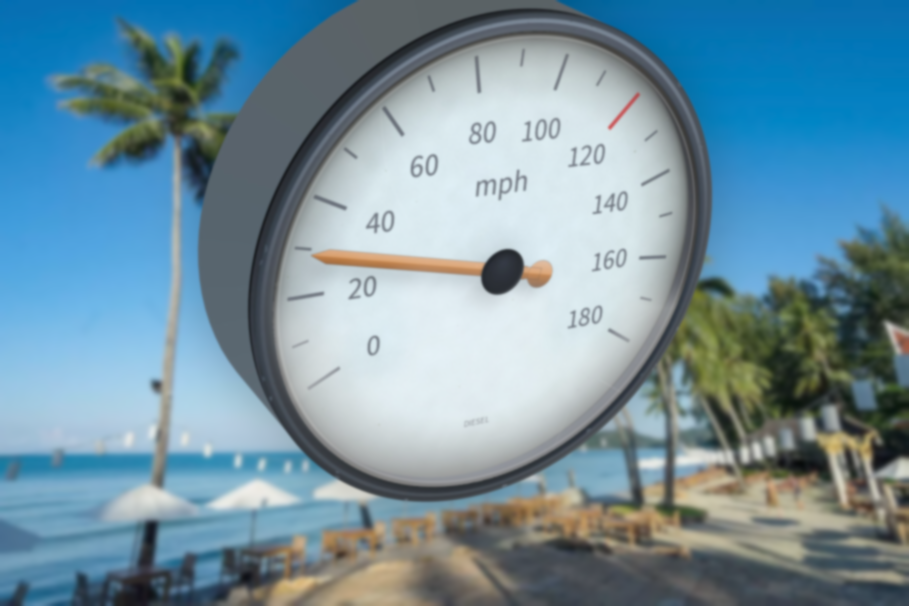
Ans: value=30 unit=mph
